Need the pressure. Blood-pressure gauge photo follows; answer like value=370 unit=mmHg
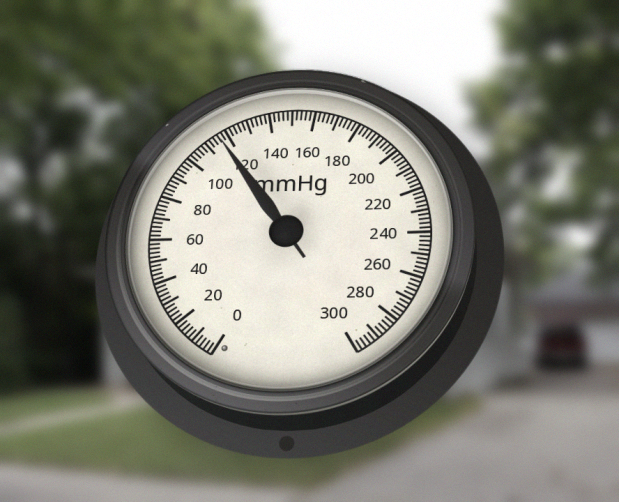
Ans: value=116 unit=mmHg
